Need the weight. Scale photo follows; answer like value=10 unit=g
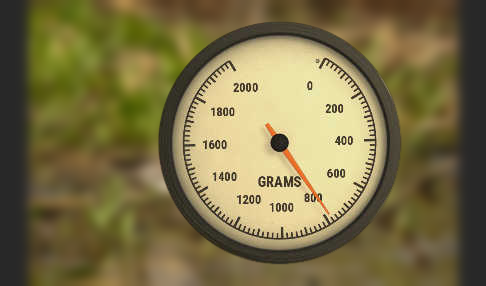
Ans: value=780 unit=g
